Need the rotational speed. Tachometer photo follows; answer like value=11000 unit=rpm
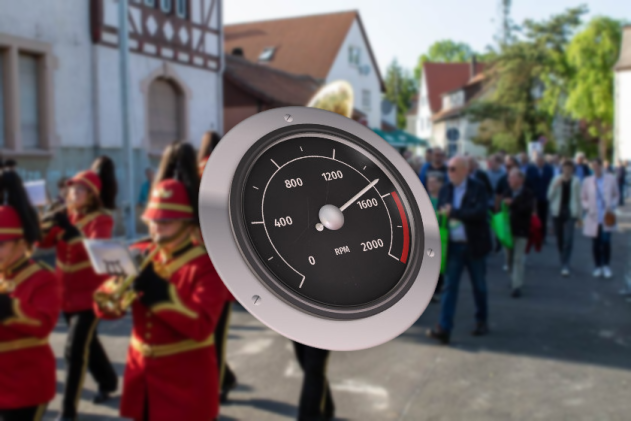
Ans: value=1500 unit=rpm
